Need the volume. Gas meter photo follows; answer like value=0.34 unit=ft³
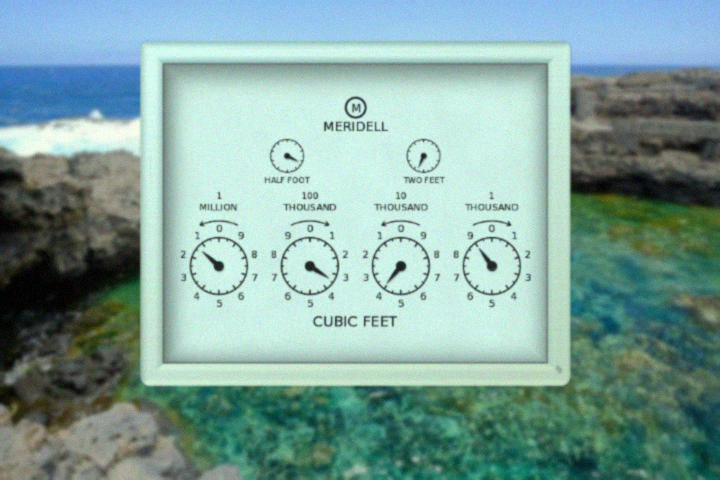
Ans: value=133900 unit=ft³
